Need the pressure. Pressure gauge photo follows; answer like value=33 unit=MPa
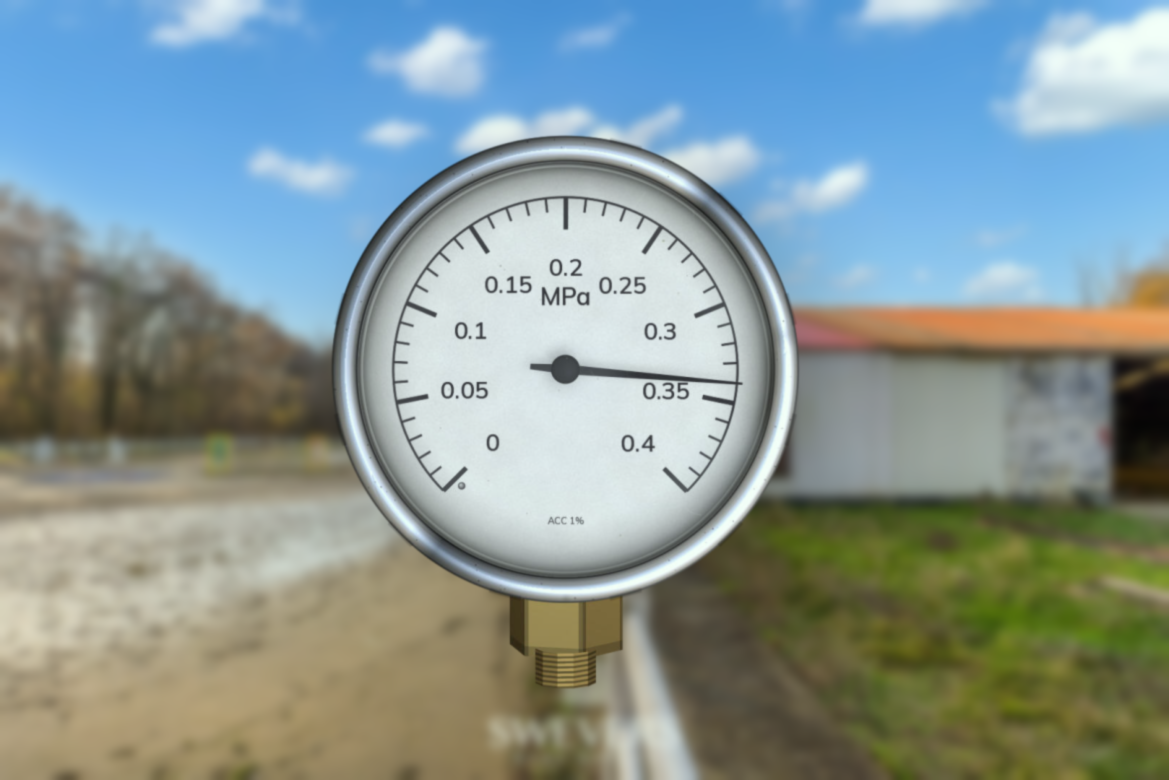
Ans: value=0.34 unit=MPa
